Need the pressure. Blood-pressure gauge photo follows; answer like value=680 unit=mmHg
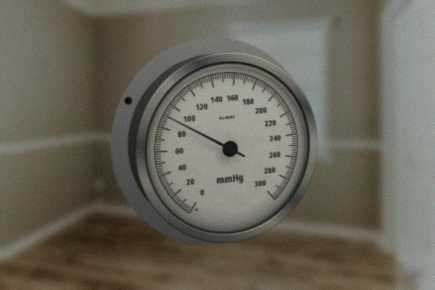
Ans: value=90 unit=mmHg
